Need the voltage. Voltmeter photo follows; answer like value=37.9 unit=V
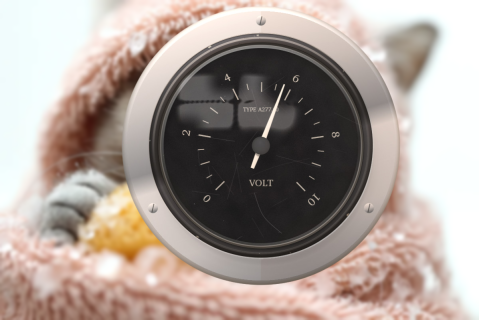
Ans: value=5.75 unit=V
